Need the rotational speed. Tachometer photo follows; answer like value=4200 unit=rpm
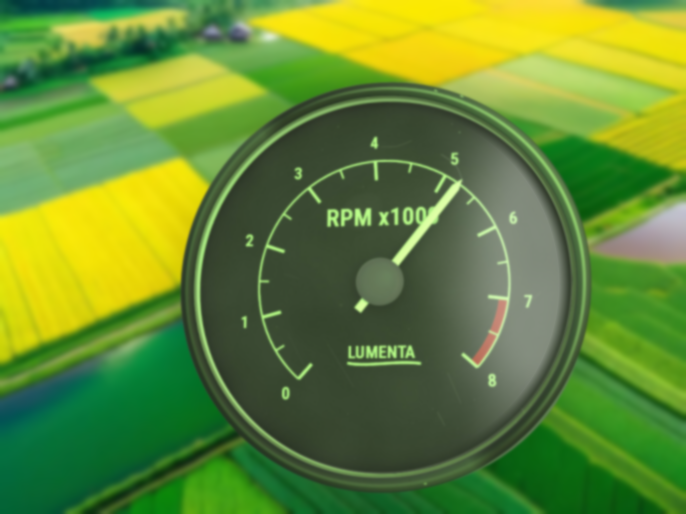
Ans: value=5250 unit=rpm
